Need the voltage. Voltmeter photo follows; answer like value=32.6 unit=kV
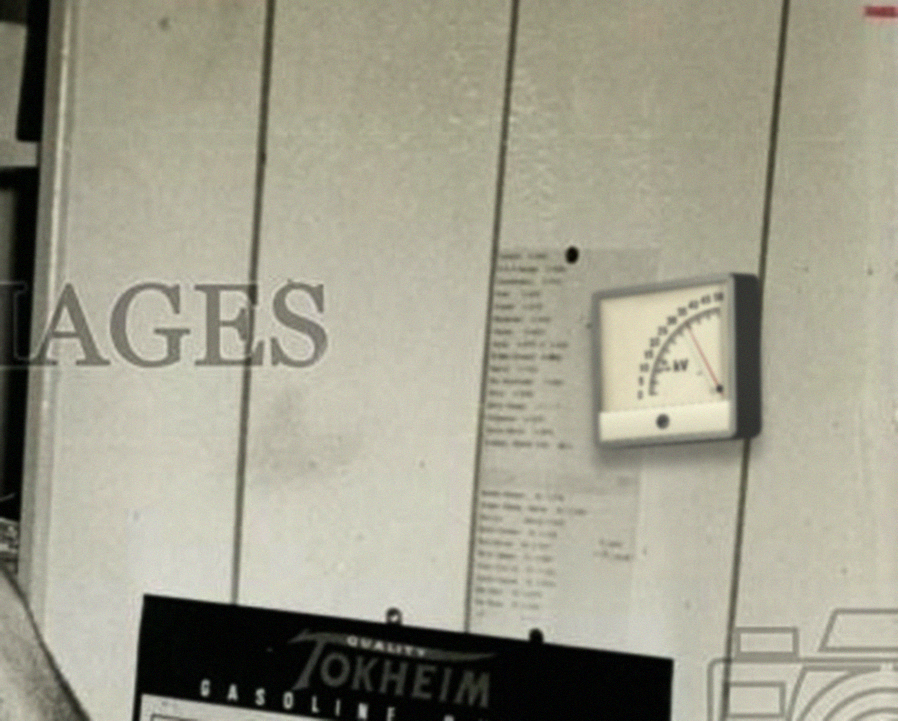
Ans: value=35 unit=kV
